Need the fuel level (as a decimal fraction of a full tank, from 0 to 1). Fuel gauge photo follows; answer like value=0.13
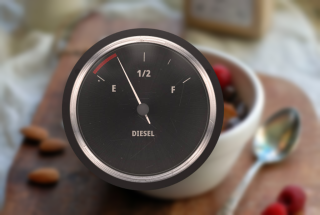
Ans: value=0.25
